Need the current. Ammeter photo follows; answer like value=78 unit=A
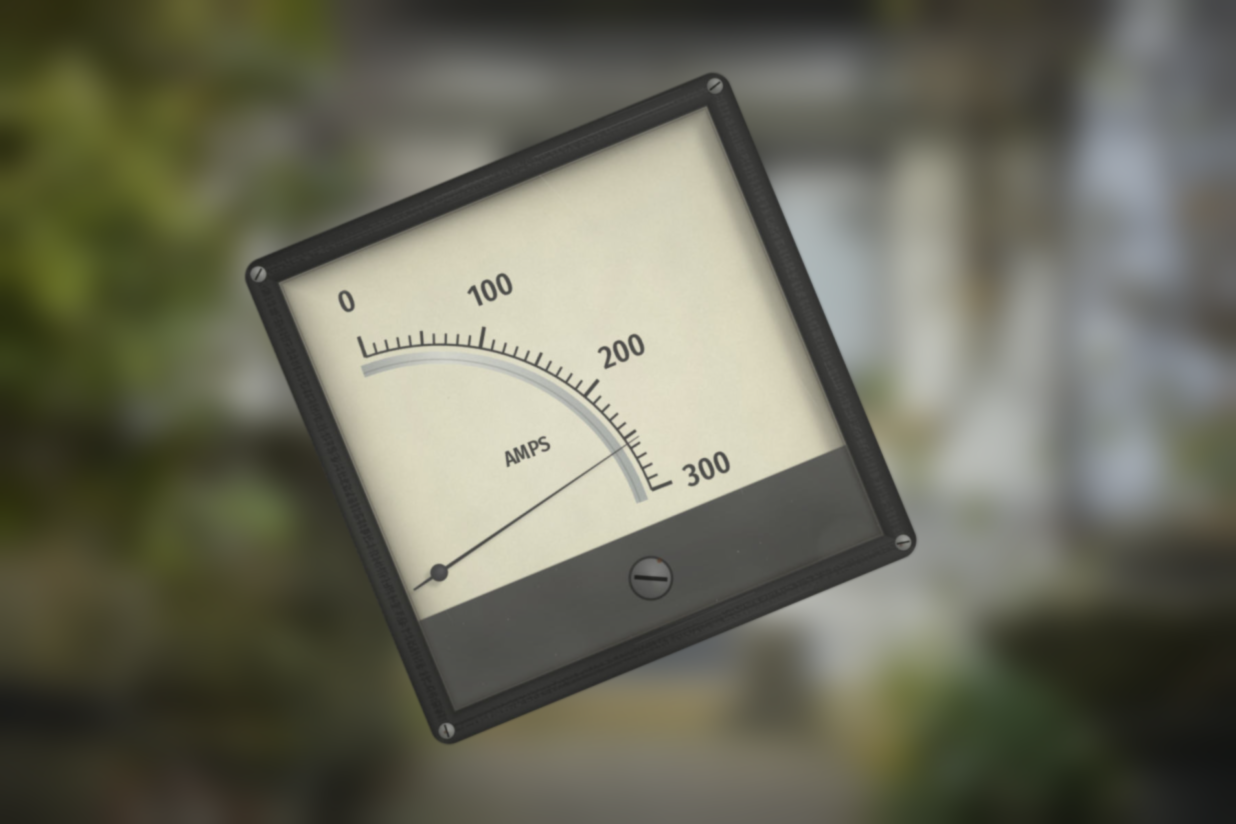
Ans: value=255 unit=A
